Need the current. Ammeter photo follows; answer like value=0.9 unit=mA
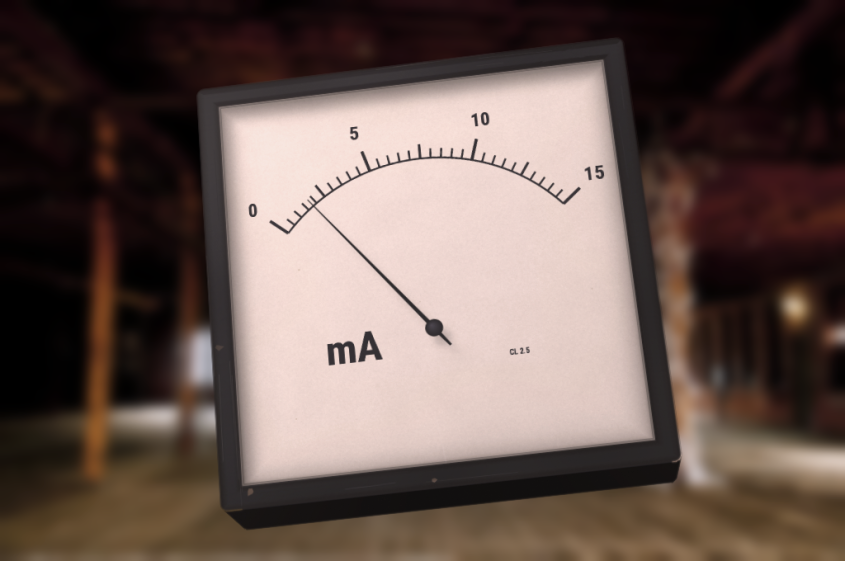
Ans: value=1.75 unit=mA
